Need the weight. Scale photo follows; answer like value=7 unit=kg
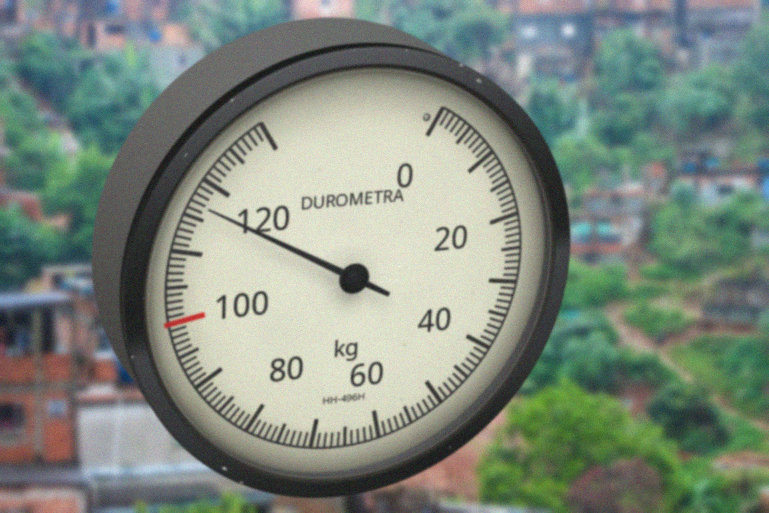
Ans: value=117 unit=kg
